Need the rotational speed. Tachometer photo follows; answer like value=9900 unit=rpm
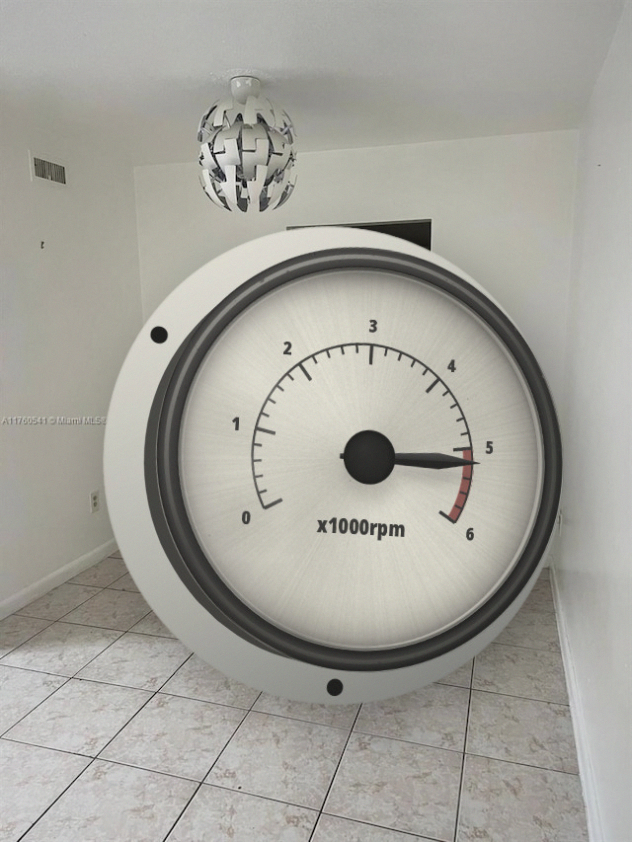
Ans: value=5200 unit=rpm
